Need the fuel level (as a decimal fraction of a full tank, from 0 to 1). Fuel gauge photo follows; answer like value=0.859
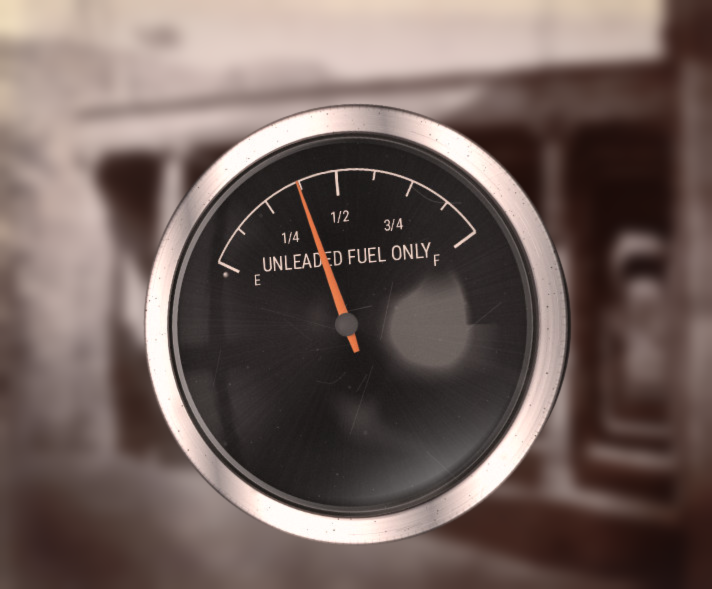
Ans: value=0.375
